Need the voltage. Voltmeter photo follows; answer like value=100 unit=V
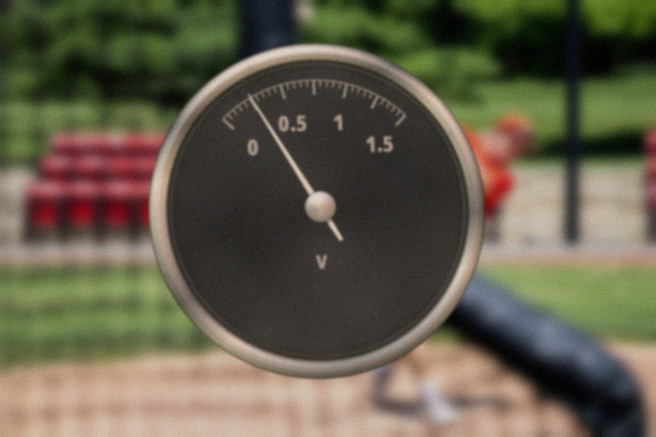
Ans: value=0.25 unit=V
